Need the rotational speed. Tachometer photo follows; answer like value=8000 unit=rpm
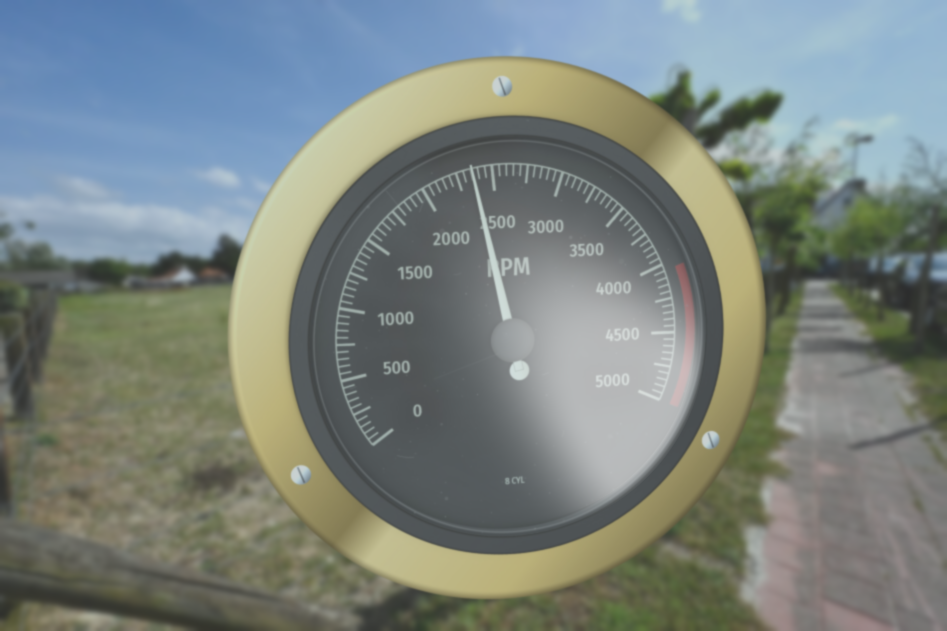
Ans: value=2350 unit=rpm
